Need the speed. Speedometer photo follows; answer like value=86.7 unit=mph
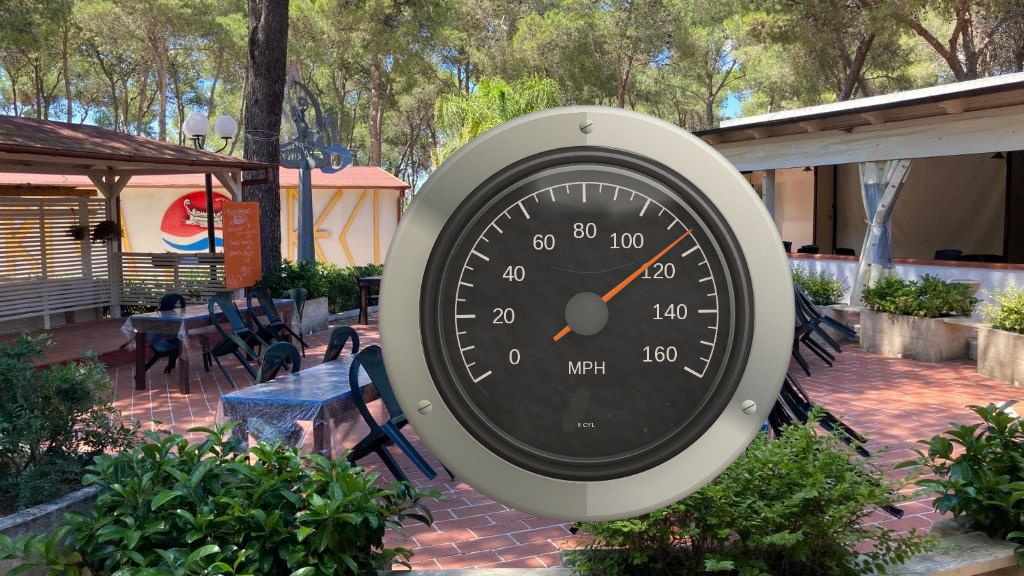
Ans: value=115 unit=mph
